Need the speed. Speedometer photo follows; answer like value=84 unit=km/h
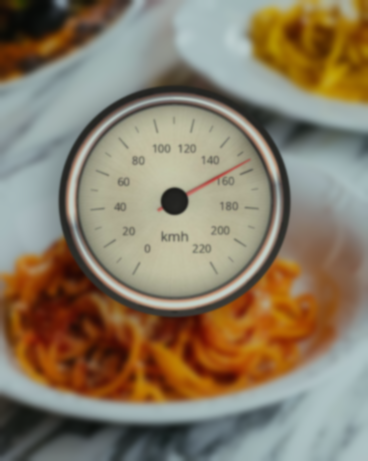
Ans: value=155 unit=km/h
